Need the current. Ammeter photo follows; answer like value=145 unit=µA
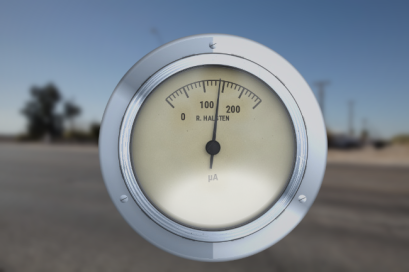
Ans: value=140 unit=µA
